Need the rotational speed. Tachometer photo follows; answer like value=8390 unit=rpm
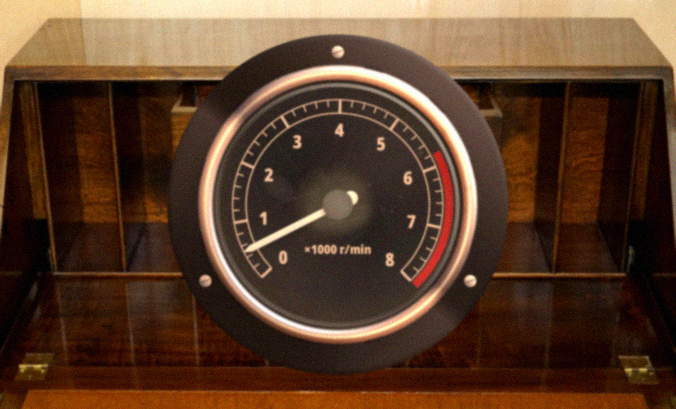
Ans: value=500 unit=rpm
